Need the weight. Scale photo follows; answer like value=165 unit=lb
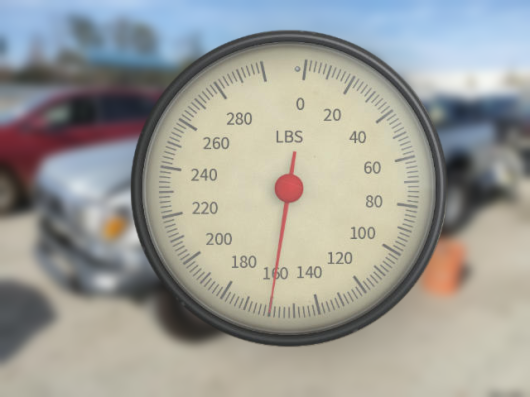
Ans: value=160 unit=lb
